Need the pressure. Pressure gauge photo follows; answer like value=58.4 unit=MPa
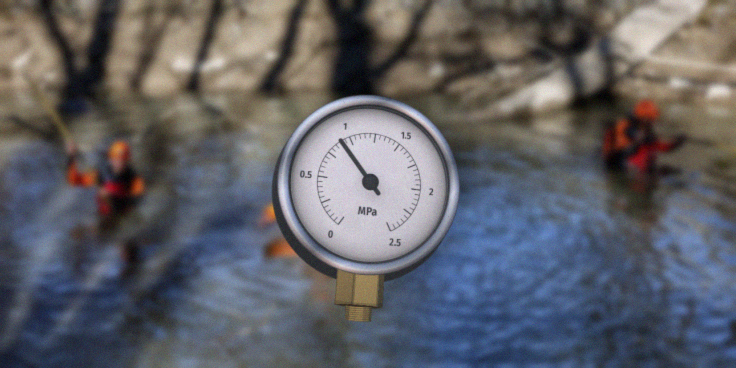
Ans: value=0.9 unit=MPa
